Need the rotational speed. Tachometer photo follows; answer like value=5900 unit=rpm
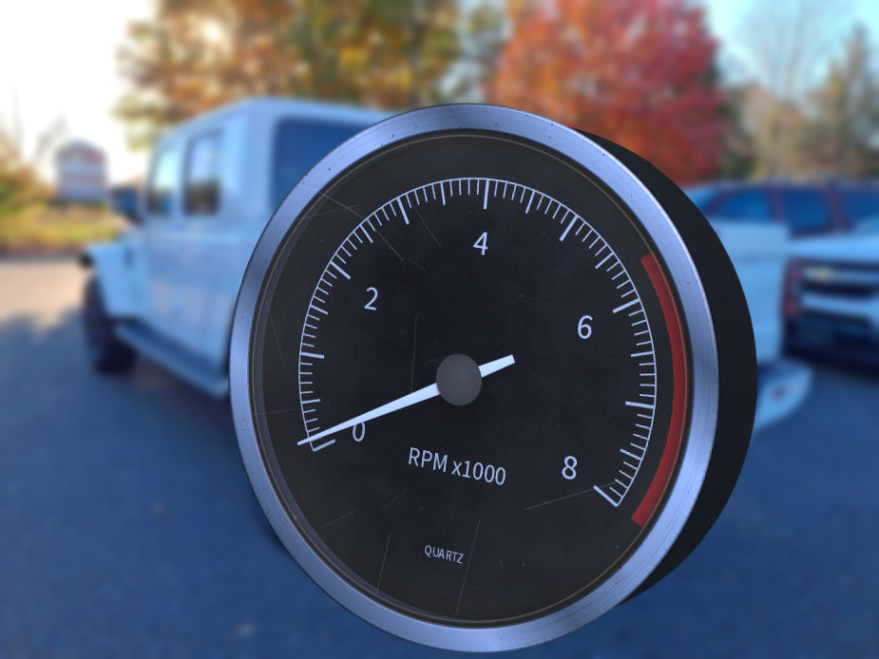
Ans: value=100 unit=rpm
